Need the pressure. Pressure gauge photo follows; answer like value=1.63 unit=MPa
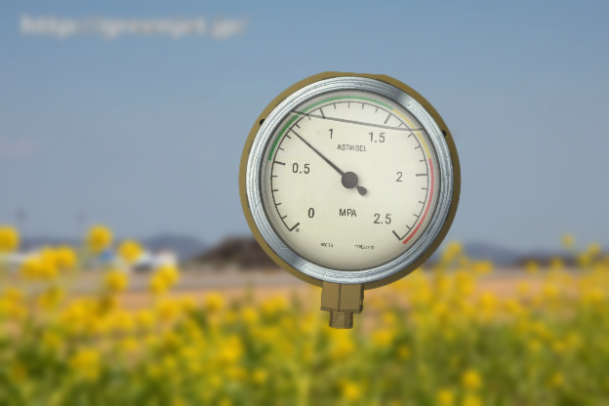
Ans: value=0.75 unit=MPa
